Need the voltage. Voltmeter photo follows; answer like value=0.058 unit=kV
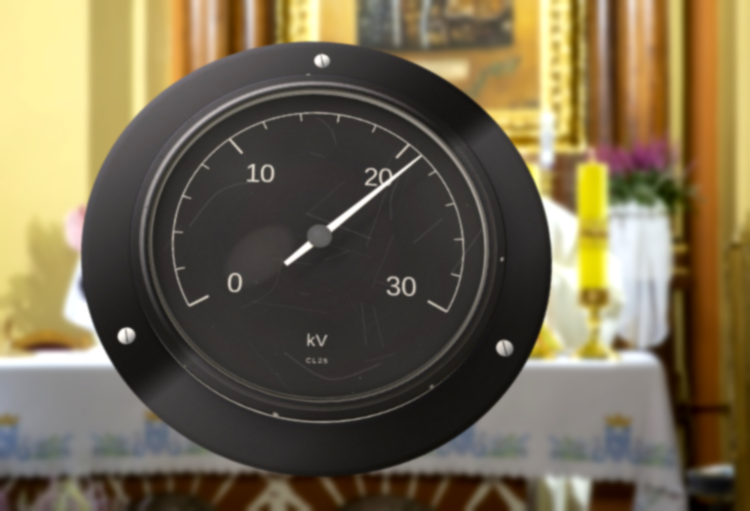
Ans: value=21 unit=kV
